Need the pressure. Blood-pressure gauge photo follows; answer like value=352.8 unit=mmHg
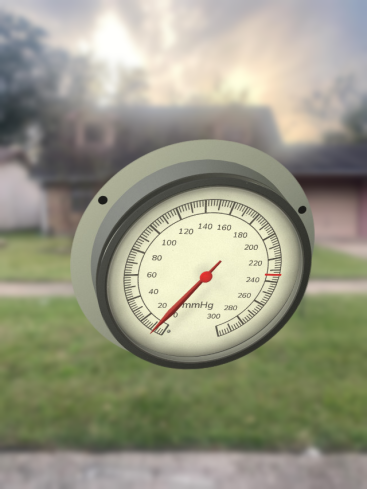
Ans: value=10 unit=mmHg
